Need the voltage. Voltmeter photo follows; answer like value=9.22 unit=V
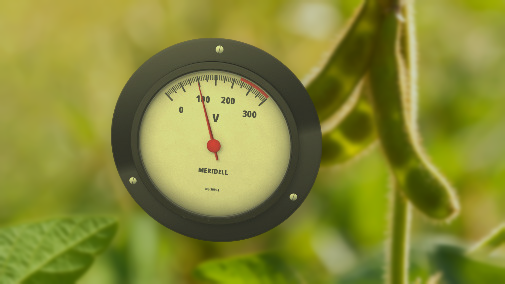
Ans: value=100 unit=V
